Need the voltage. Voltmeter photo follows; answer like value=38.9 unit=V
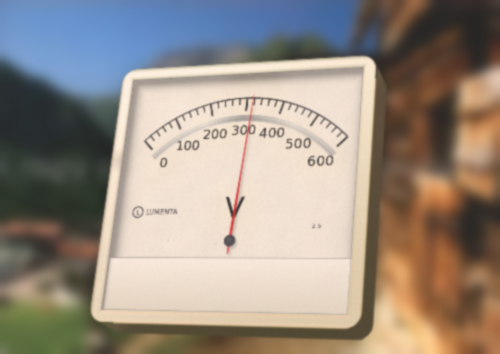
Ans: value=320 unit=V
